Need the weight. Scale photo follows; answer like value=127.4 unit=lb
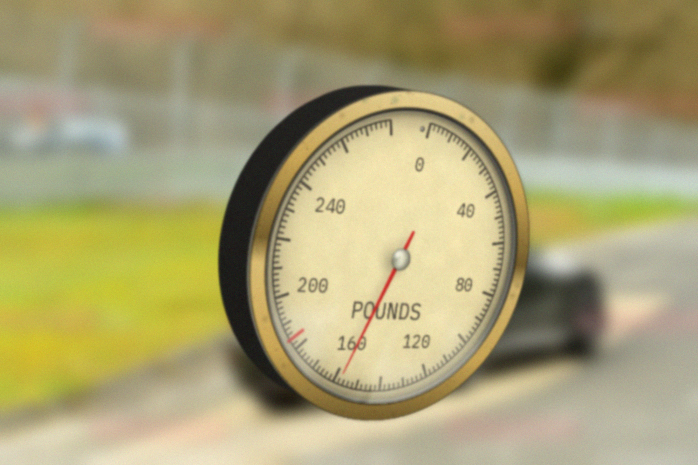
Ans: value=160 unit=lb
